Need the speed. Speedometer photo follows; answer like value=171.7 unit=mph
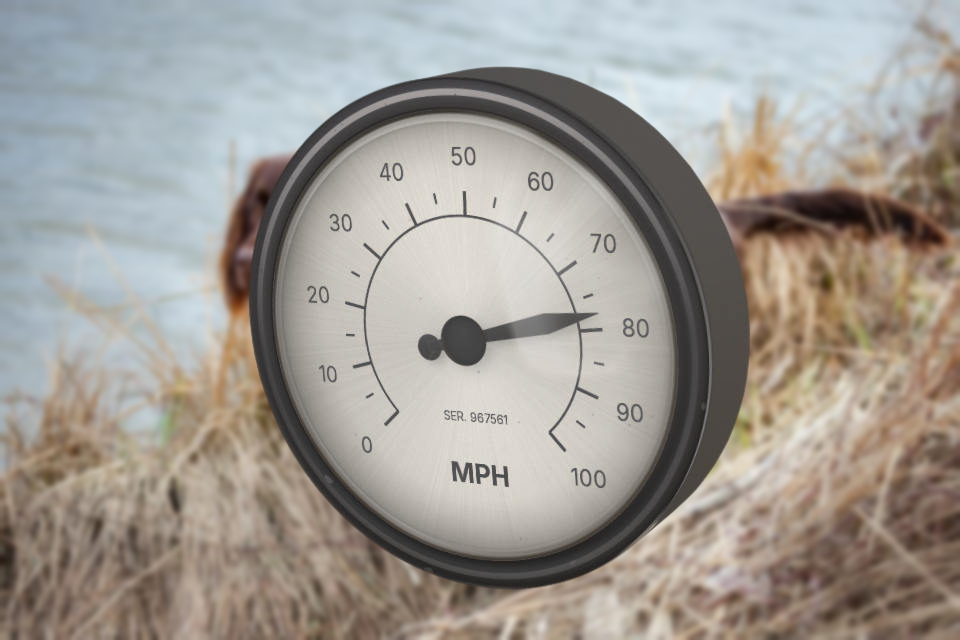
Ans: value=77.5 unit=mph
